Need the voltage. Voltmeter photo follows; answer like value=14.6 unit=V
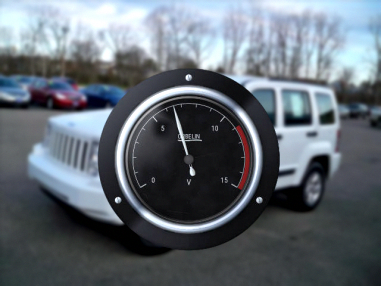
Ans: value=6.5 unit=V
